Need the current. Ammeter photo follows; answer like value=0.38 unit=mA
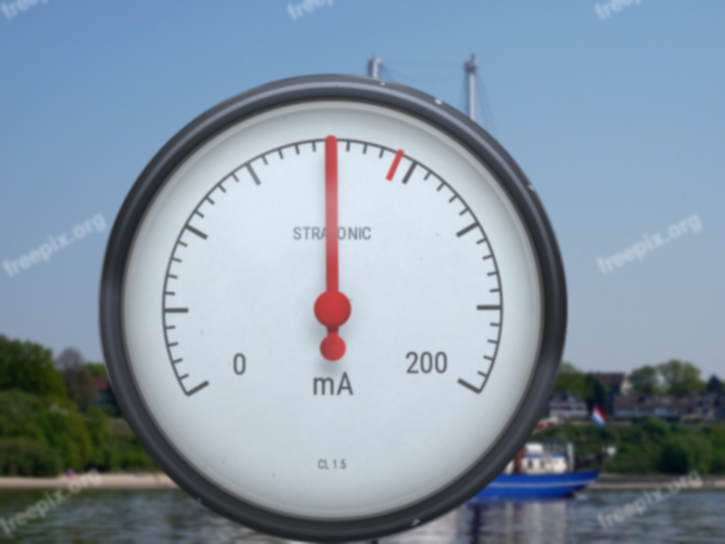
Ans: value=100 unit=mA
